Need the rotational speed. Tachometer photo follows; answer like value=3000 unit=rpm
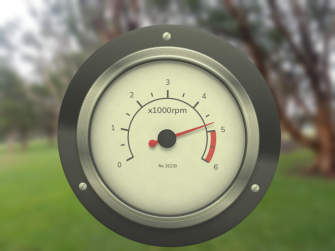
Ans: value=4750 unit=rpm
